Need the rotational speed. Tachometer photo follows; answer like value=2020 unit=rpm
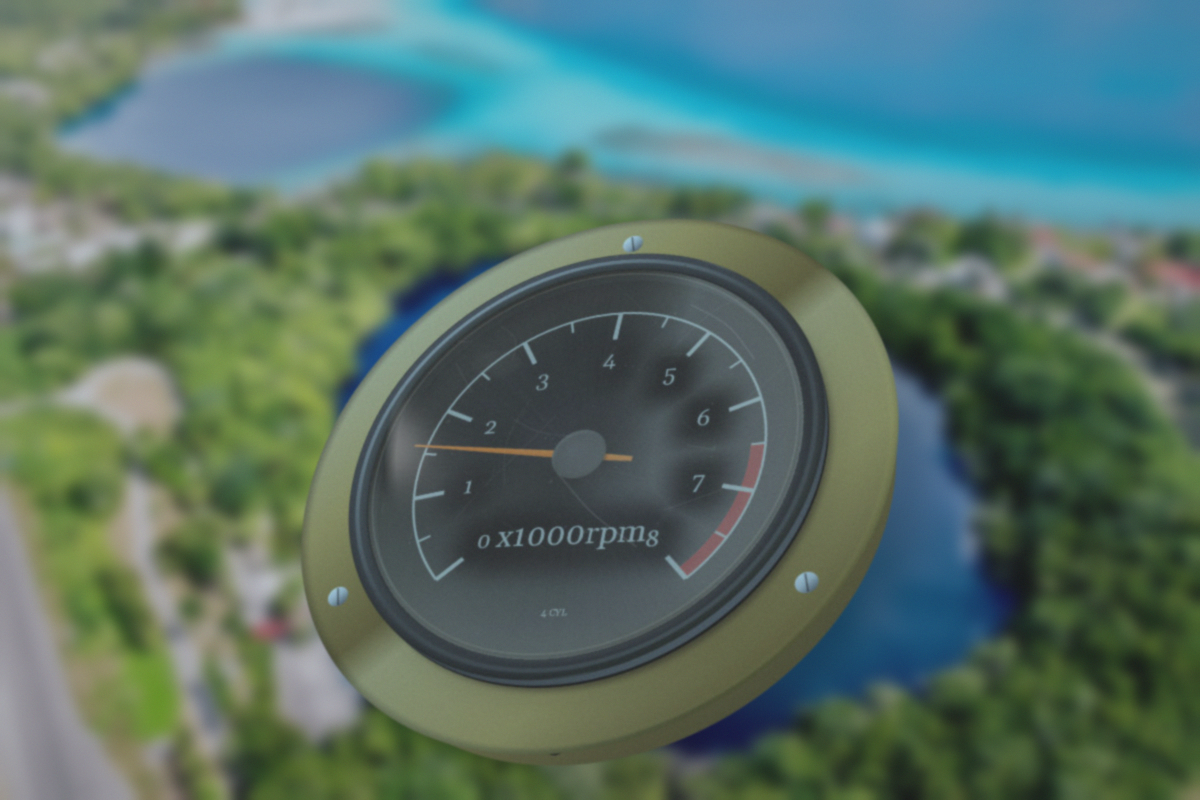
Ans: value=1500 unit=rpm
